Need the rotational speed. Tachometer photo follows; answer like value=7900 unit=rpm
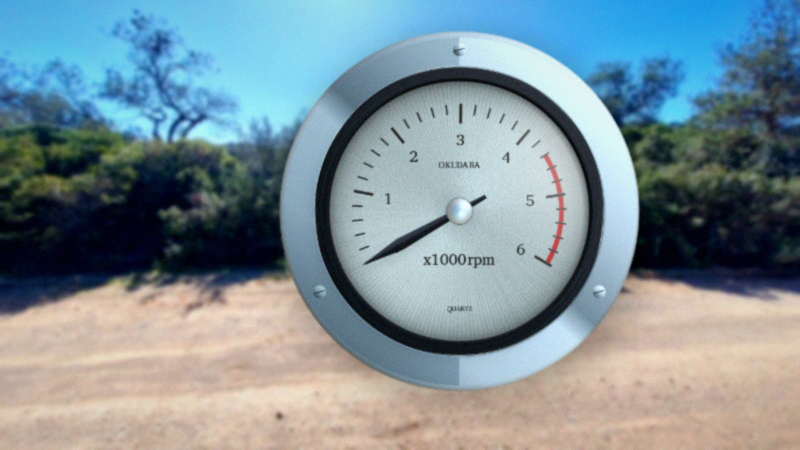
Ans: value=0 unit=rpm
